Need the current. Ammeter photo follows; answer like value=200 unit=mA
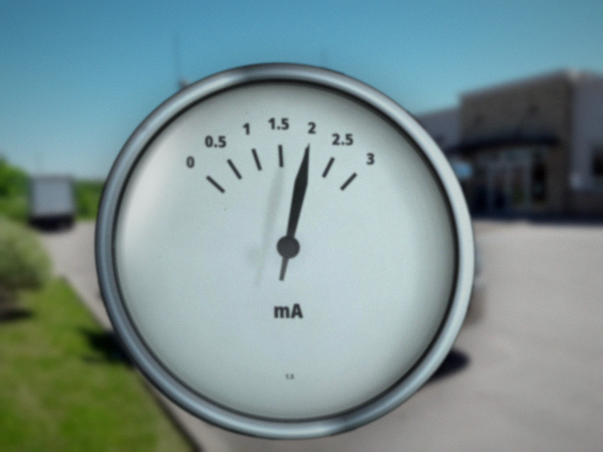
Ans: value=2 unit=mA
